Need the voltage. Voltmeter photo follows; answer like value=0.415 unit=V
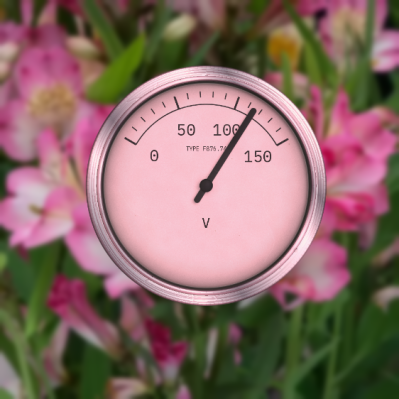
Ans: value=115 unit=V
